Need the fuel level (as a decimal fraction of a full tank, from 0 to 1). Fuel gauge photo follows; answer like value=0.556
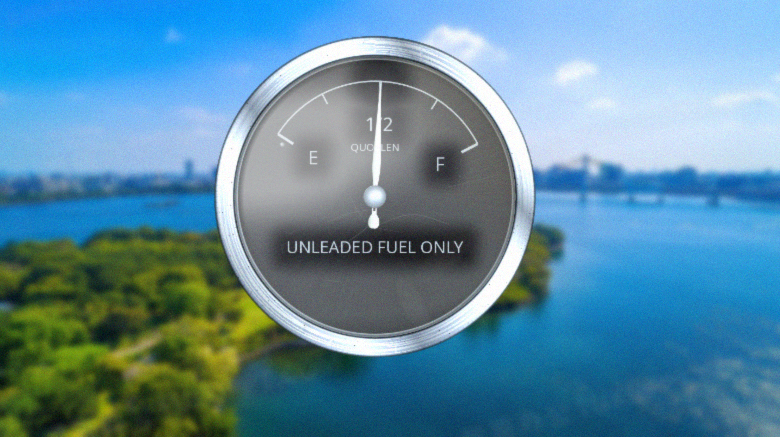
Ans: value=0.5
